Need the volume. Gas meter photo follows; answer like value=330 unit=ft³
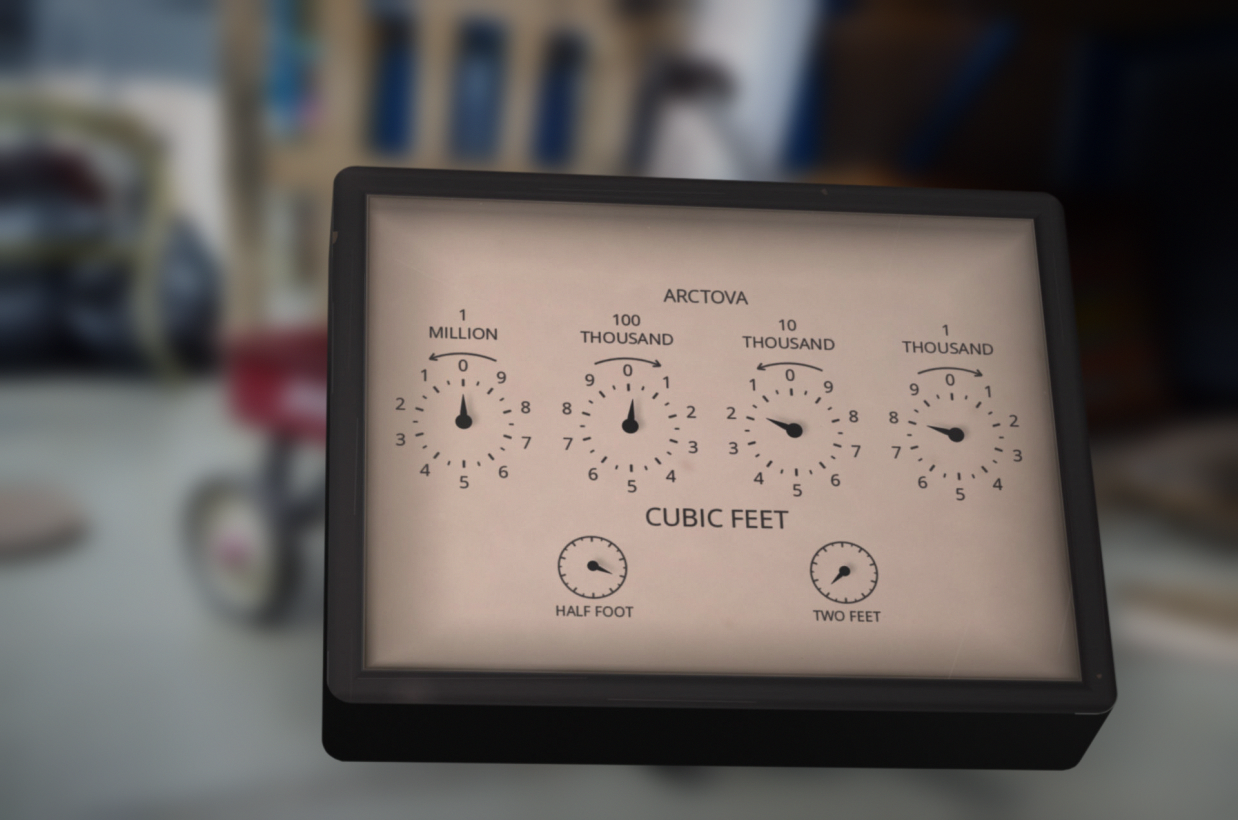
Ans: value=1800 unit=ft³
